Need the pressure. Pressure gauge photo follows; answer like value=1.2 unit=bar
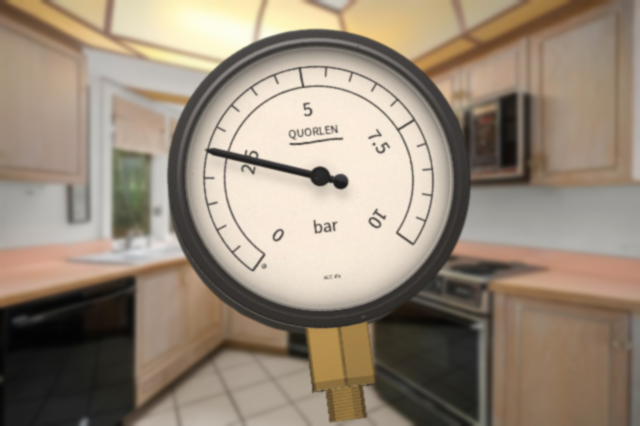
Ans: value=2.5 unit=bar
